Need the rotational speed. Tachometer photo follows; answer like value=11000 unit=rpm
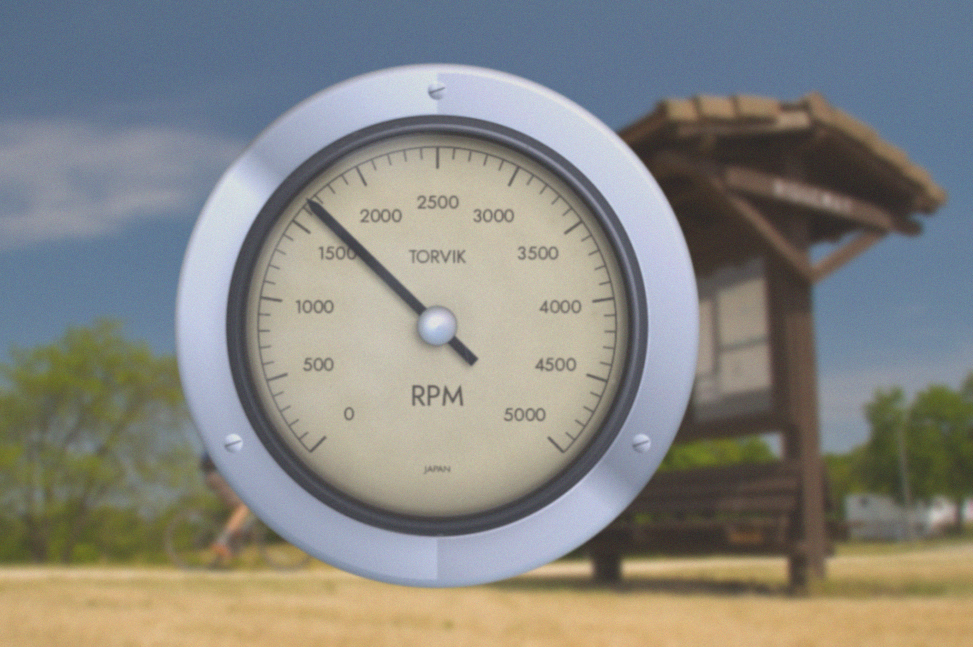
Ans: value=1650 unit=rpm
